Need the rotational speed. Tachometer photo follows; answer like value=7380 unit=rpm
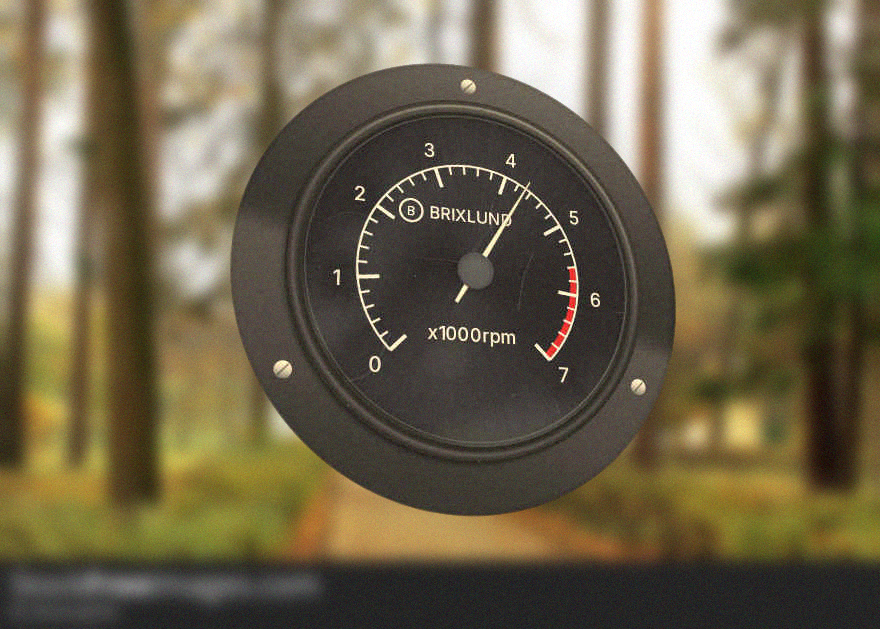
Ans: value=4300 unit=rpm
